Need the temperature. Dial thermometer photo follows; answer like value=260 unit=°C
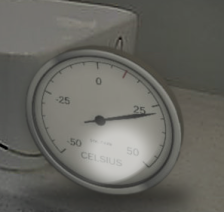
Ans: value=27.5 unit=°C
